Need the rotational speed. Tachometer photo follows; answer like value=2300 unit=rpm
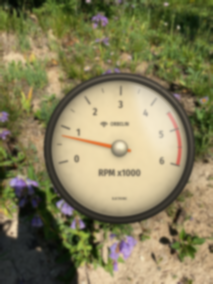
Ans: value=750 unit=rpm
